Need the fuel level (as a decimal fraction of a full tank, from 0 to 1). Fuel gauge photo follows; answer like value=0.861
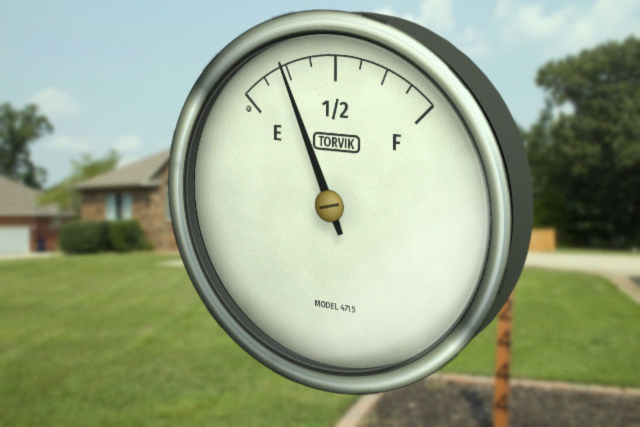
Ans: value=0.25
